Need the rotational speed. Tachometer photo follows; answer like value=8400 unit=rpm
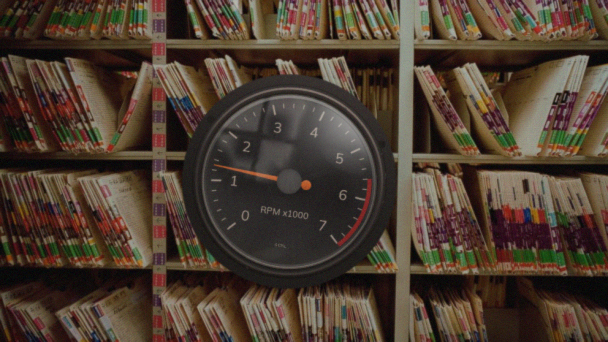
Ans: value=1300 unit=rpm
